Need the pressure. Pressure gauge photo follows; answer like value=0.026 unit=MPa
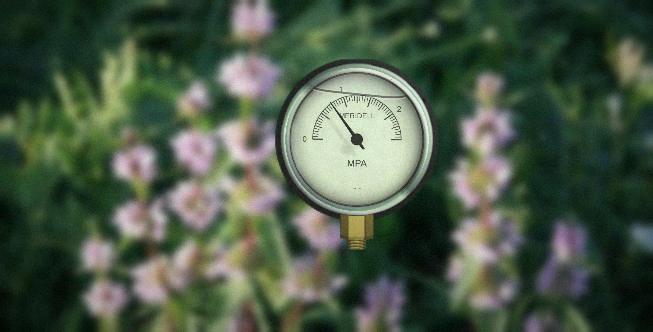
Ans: value=0.75 unit=MPa
